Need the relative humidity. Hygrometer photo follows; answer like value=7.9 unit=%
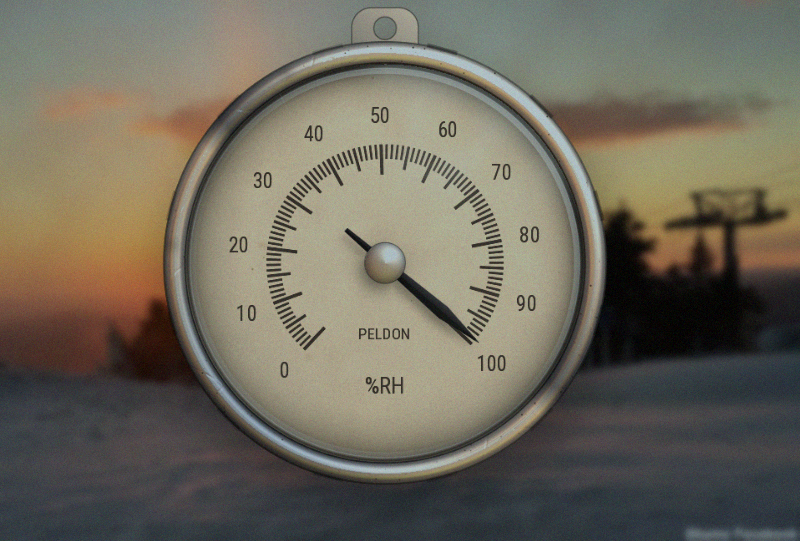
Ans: value=99 unit=%
